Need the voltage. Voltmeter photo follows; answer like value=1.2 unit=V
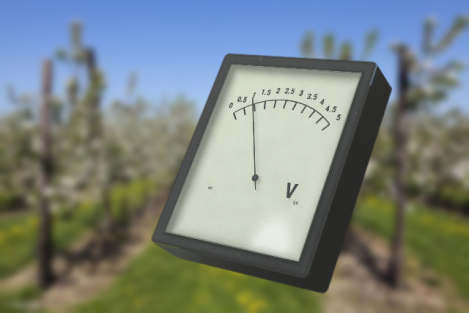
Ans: value=1 unit=V
